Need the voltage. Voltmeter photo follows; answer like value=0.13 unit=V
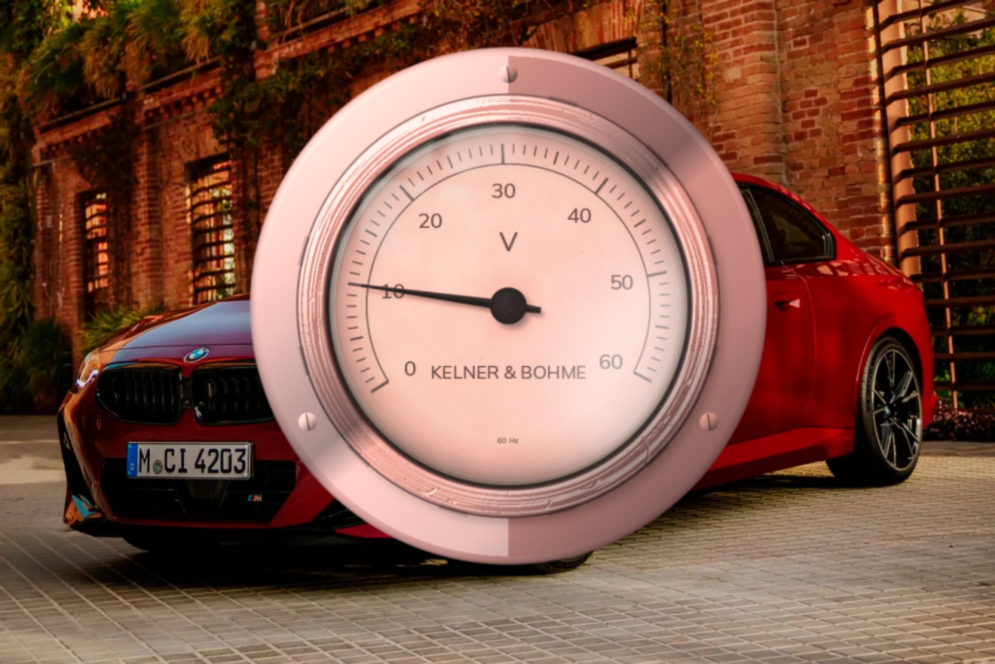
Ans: value=10 unit=V
